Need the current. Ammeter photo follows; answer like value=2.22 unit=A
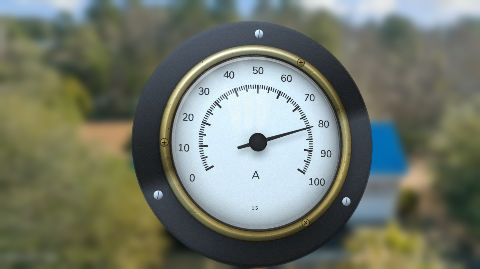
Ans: value=80 unit=A
